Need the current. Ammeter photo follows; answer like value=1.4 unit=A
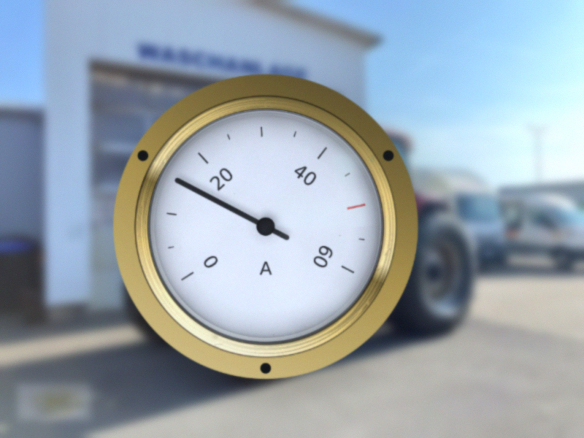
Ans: value=15 unit=A
